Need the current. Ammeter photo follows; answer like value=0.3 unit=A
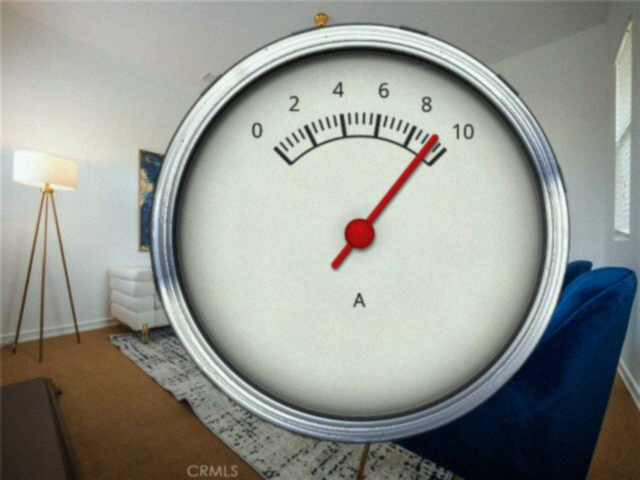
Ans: value=9.2 unit=A
